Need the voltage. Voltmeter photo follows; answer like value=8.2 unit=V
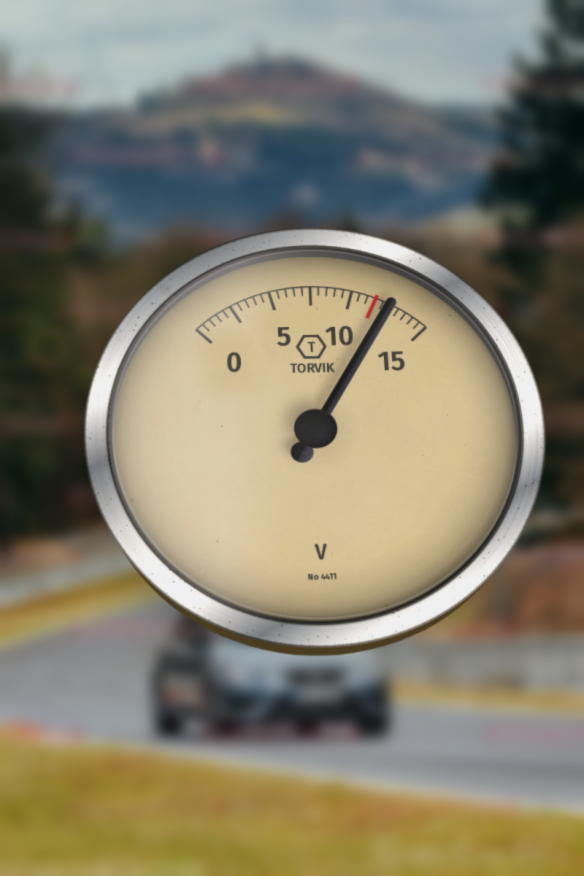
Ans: value=12.5 unit=V
